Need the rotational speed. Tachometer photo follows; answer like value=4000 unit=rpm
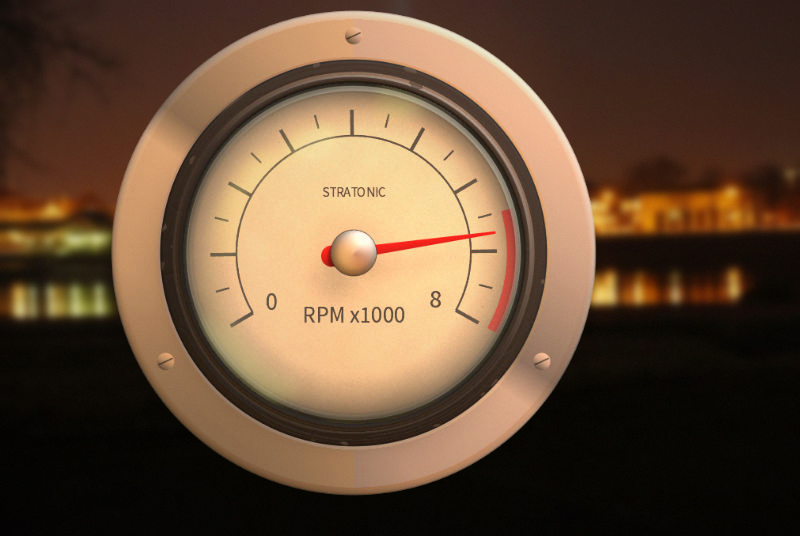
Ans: value=6750 unit=rpm
